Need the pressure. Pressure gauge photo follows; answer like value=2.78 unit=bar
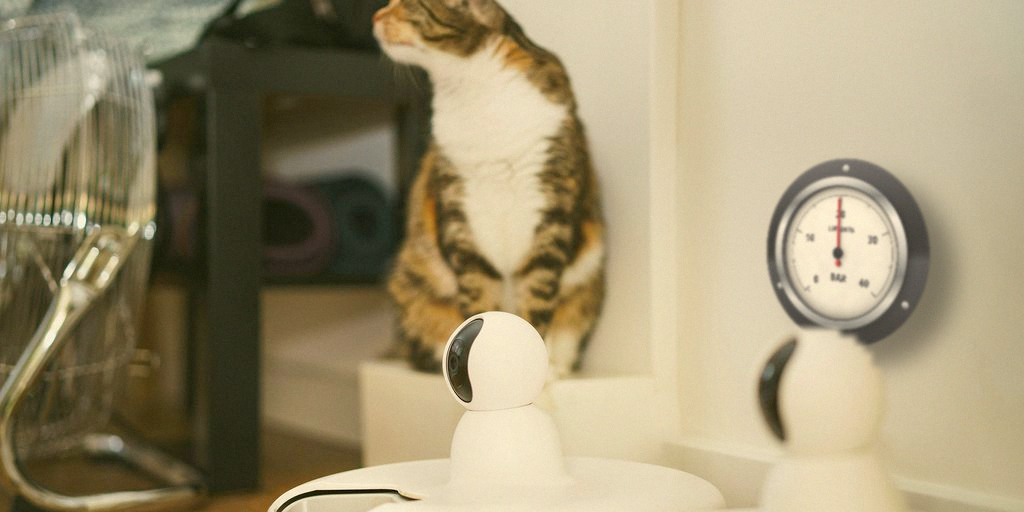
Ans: value=20 unit=bar
